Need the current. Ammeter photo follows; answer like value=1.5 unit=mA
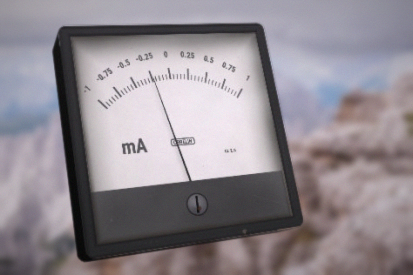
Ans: value=-0.25 unit=mA
